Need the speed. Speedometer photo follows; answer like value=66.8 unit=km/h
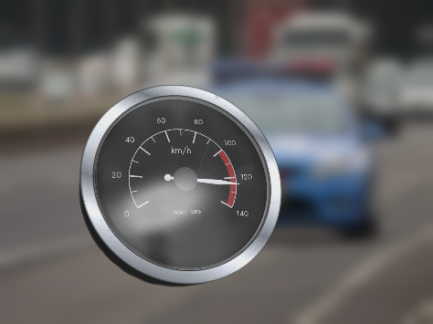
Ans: value=125 unit=km/h
